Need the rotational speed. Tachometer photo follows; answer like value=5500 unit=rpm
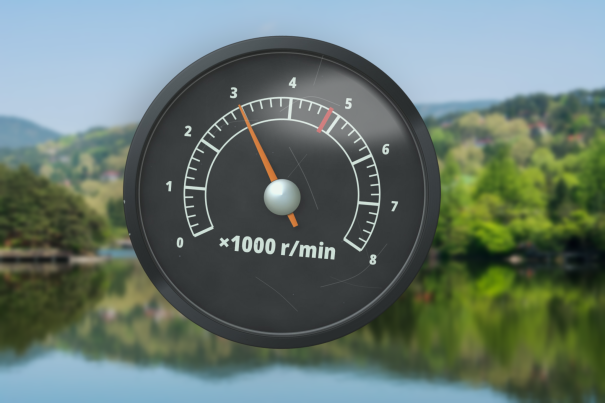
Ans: value=3000 unit=rpm
